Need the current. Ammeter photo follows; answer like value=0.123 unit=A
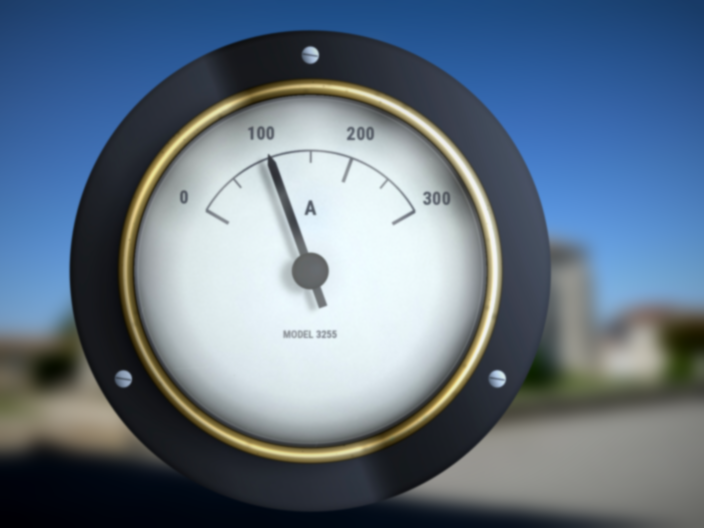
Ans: value=100 unit=A
